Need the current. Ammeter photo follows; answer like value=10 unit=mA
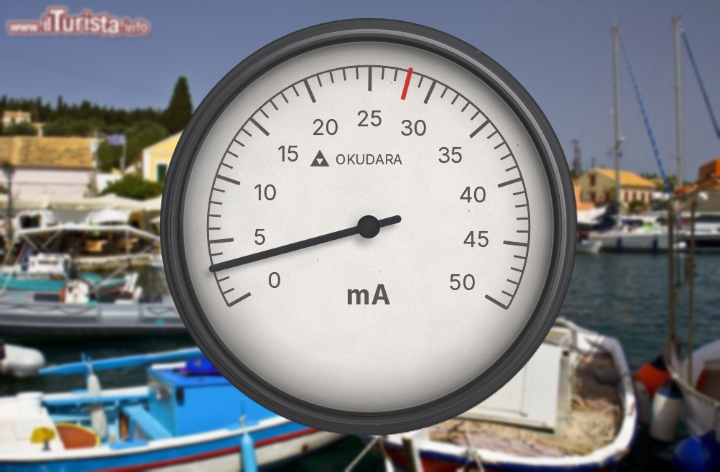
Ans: value=3 unit=mA
